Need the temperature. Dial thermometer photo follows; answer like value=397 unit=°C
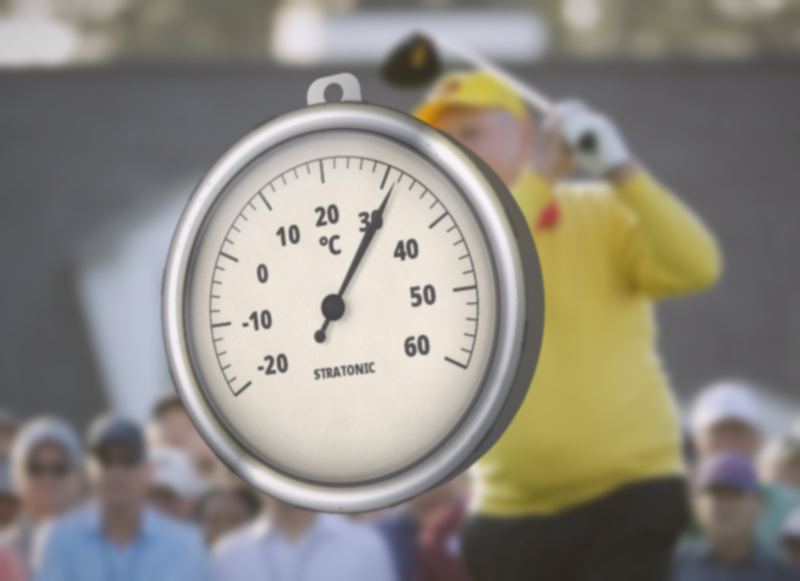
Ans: value=32 unit=°C
